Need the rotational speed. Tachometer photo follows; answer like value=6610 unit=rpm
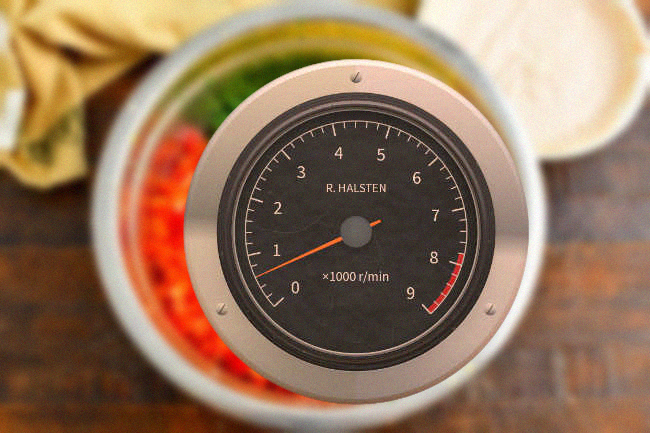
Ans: value=600 unit=rpm
